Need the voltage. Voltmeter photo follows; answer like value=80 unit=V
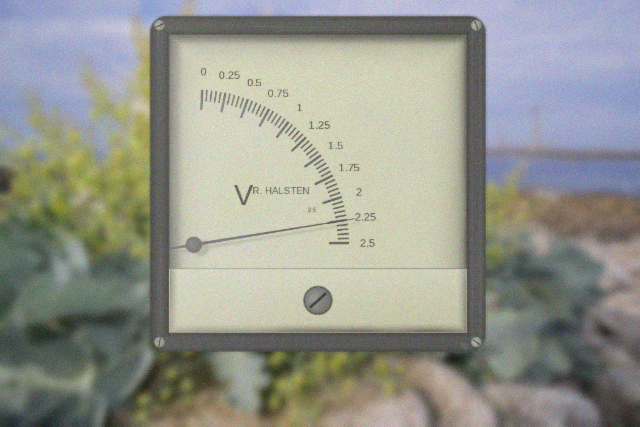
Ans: value=2.25 unit=V
